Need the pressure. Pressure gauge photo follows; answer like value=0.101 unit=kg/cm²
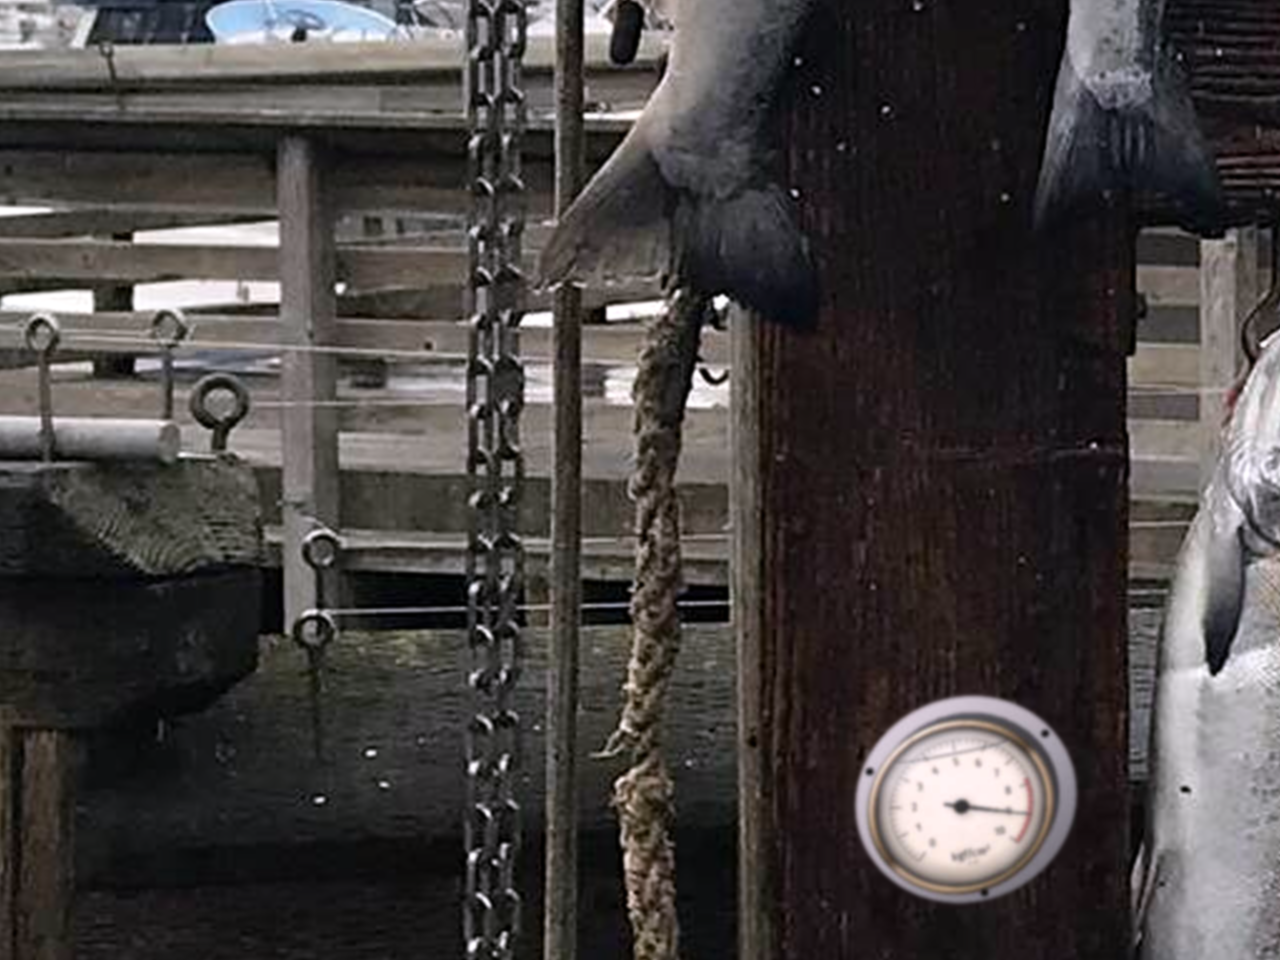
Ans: value=9 unit=kg/cm²
